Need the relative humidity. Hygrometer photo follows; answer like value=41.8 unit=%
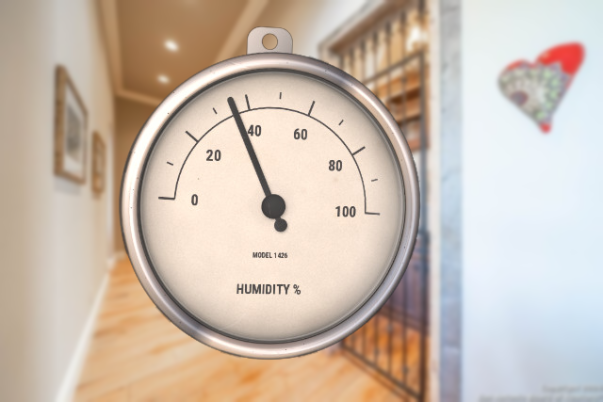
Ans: value=35 unit=%
